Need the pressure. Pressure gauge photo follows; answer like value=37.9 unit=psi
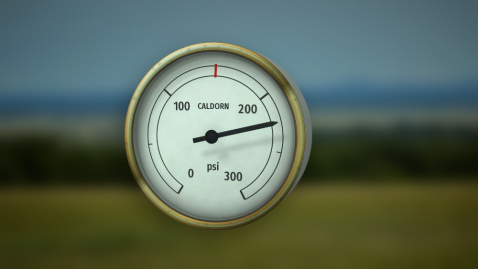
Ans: value=225 unit=psi
